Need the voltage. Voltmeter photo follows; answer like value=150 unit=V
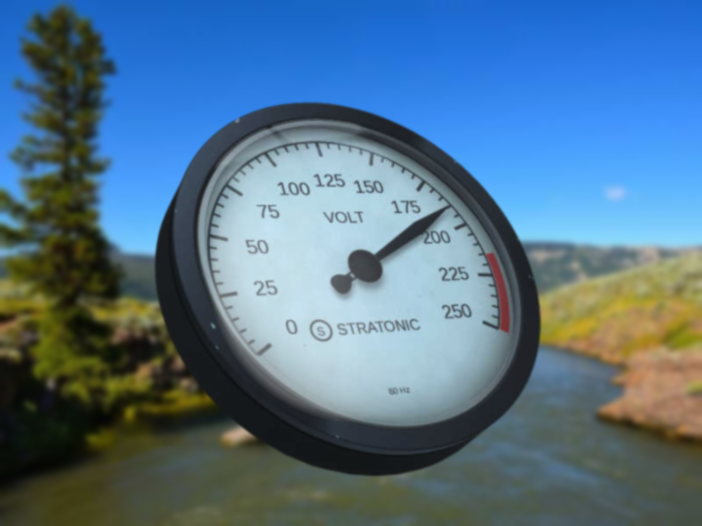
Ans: value=190 unit=V
